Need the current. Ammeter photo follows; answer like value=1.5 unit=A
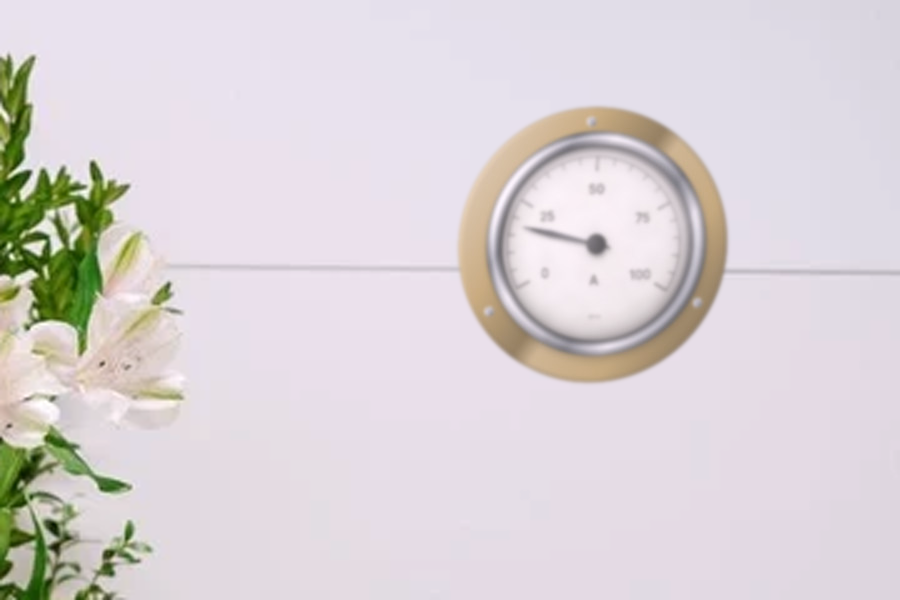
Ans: value=17.5 unit=A
